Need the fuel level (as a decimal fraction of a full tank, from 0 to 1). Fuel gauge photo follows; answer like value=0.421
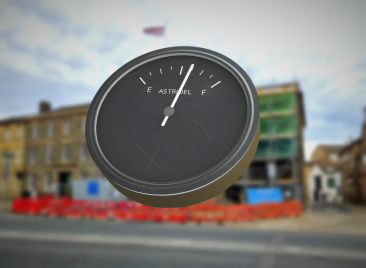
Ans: value=0.625
